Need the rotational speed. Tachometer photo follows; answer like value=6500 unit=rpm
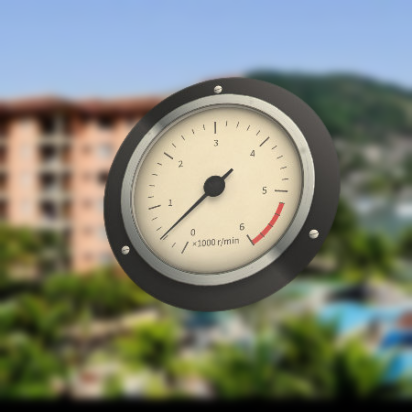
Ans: value=400 unit=rpm
